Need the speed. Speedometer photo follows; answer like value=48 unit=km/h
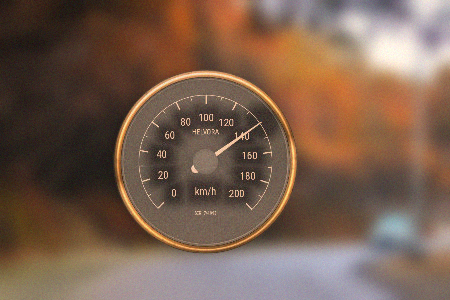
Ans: value=140 unit=km/h
